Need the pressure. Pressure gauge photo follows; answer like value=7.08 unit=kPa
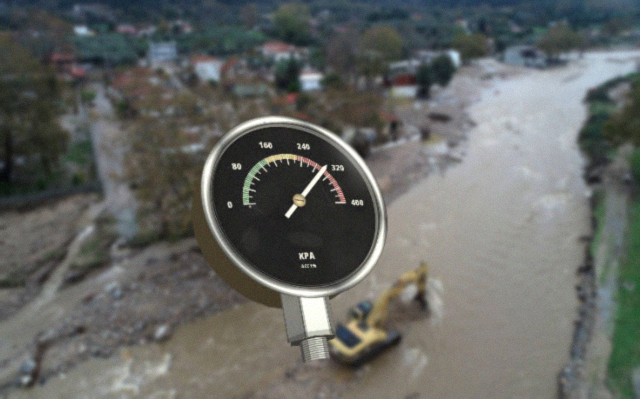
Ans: value=300 unit=kPa
